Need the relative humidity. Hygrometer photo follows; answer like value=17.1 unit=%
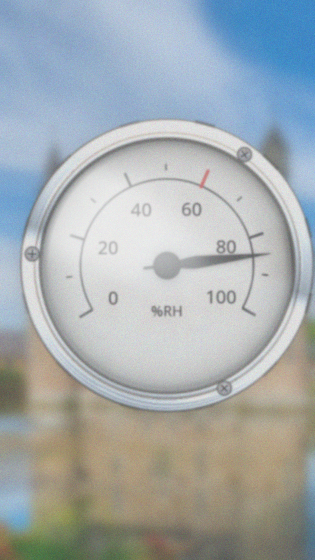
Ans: value=85 unit=%
